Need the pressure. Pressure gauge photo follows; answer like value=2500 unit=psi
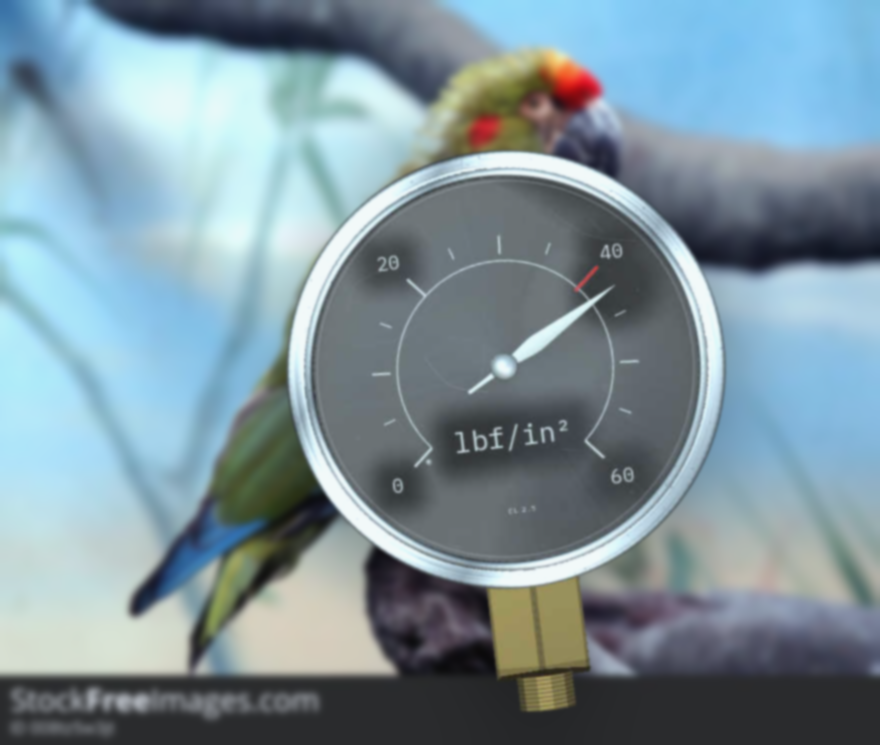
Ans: value=42.5 unit=psi
